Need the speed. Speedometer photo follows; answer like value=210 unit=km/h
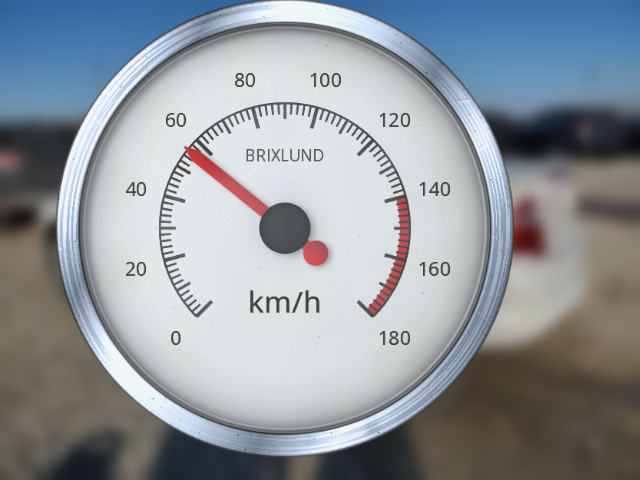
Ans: value=56 unit=km/h
